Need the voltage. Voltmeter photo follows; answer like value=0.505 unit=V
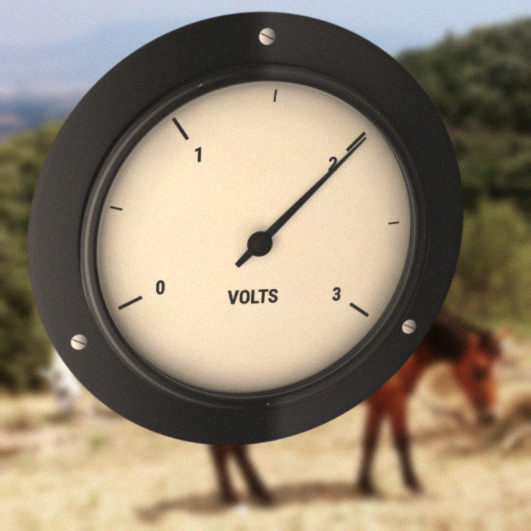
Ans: value=2 unit=V
